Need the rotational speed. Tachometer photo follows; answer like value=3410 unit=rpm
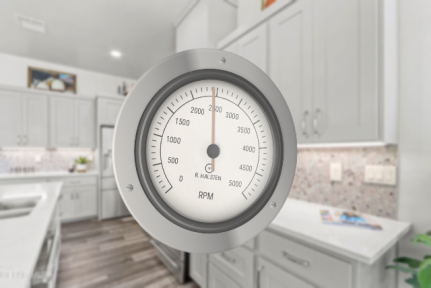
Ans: value=2400 unit=rpm
